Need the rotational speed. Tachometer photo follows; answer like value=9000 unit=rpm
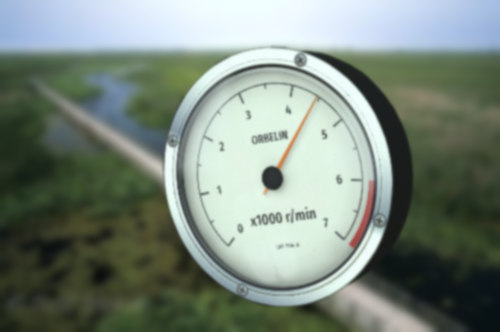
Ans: value=4500 unit=rpm
